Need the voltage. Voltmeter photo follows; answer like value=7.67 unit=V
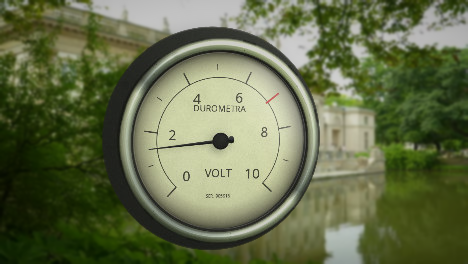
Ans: value=1.5 unit=V
